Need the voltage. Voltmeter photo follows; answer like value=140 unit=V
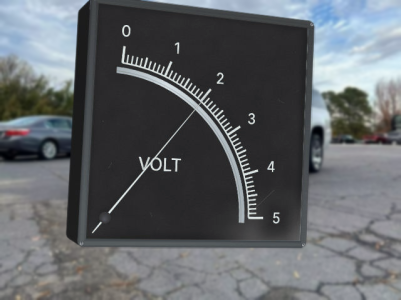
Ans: value=2 unit=V
